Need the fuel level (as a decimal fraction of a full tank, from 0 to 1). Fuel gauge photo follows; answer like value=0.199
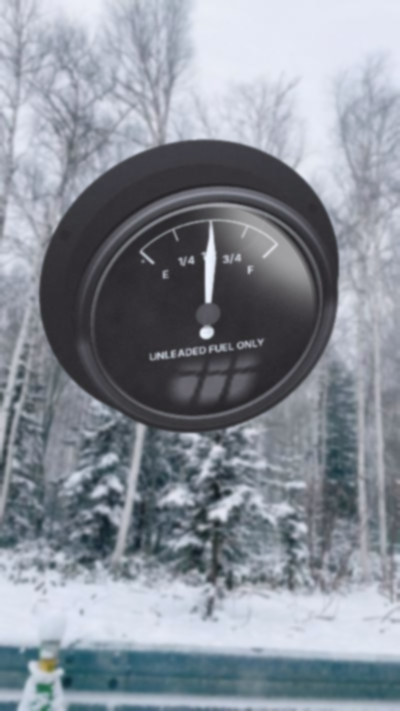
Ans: value=0.5
